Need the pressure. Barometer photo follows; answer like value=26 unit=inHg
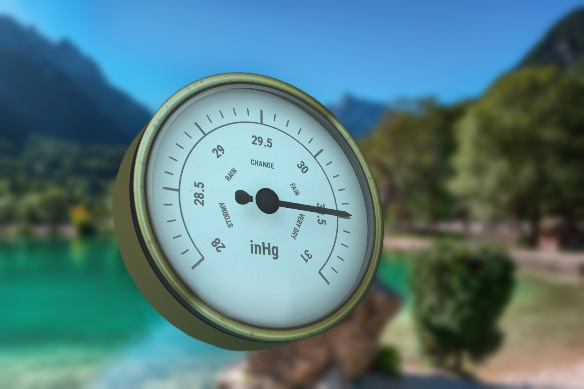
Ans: value=30.5 unit=inHg
